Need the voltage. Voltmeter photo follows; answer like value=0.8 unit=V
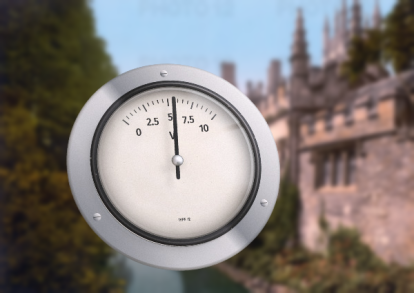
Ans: value=5.5 unit=V
